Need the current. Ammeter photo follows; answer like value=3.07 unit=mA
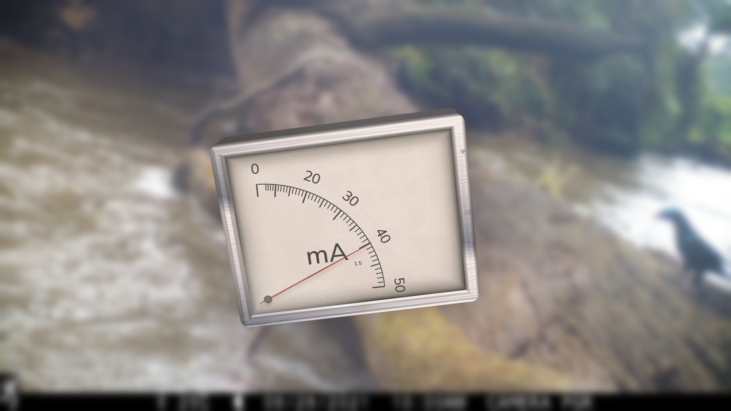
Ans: value=40 unit=mA
